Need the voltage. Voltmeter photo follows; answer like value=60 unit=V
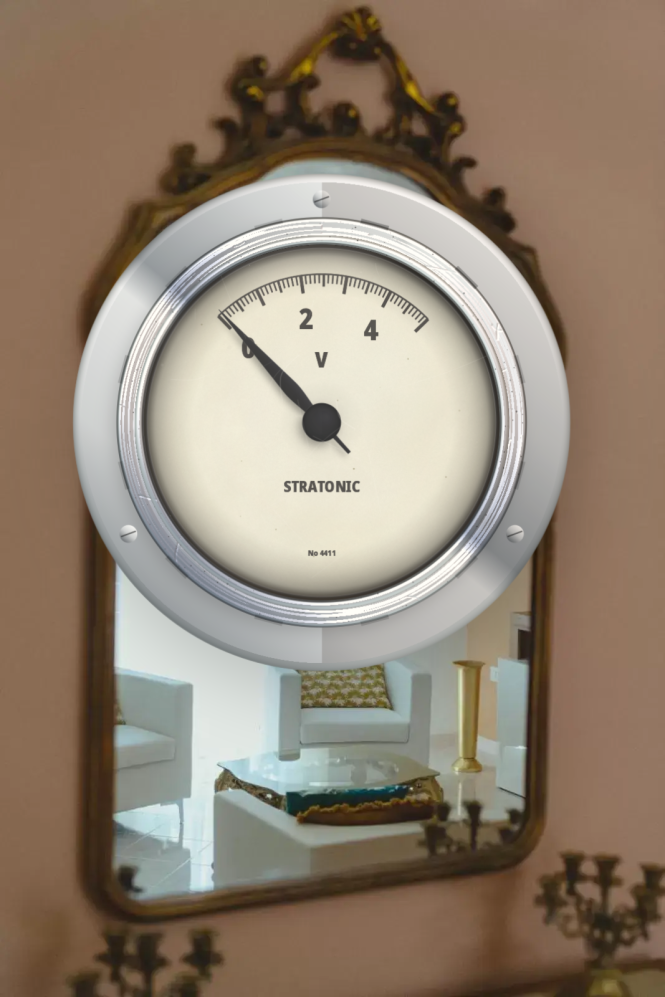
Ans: value=0.1 unit=V
